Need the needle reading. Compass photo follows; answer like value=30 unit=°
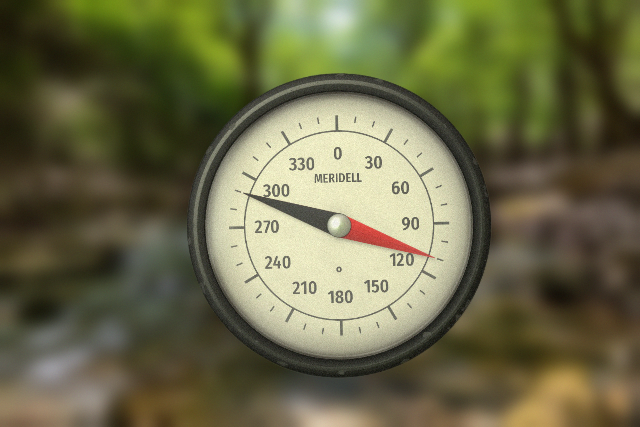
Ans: value=110 unit=°
